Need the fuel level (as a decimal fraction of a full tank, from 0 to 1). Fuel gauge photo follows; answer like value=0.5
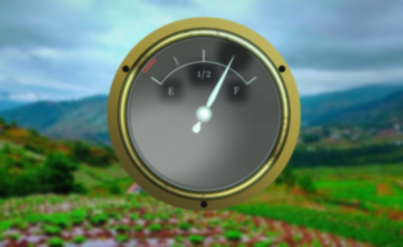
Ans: value=0.75
